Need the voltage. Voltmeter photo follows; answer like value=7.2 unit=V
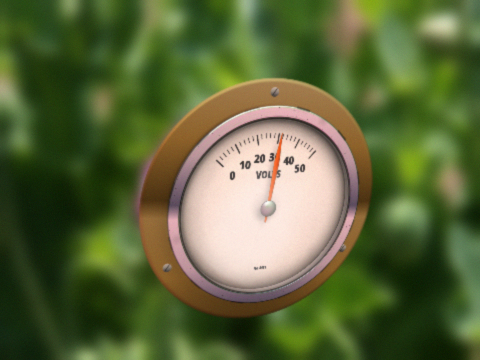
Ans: value=30 unit=V
